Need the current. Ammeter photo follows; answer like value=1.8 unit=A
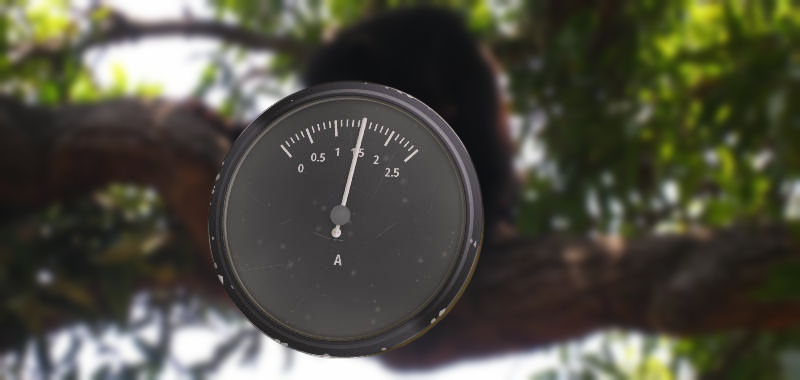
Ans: value=1.5 unit=A
